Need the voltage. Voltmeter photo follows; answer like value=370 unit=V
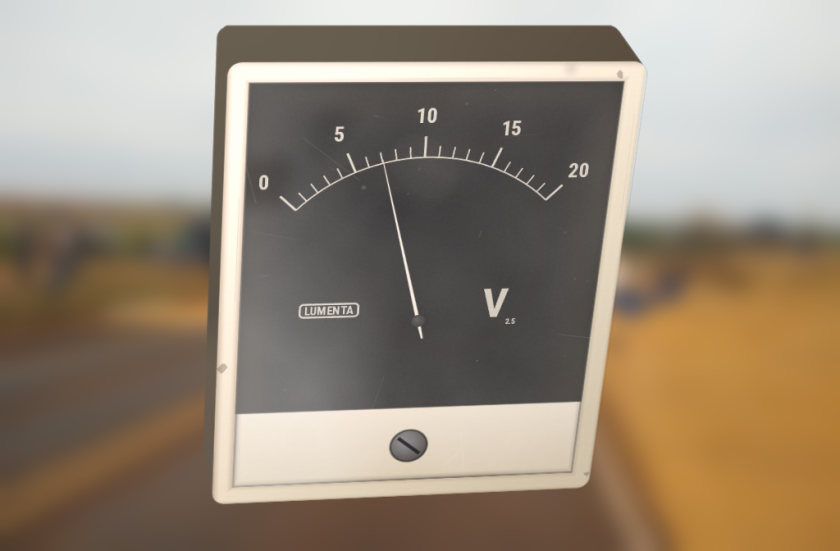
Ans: value=7 unit=V
